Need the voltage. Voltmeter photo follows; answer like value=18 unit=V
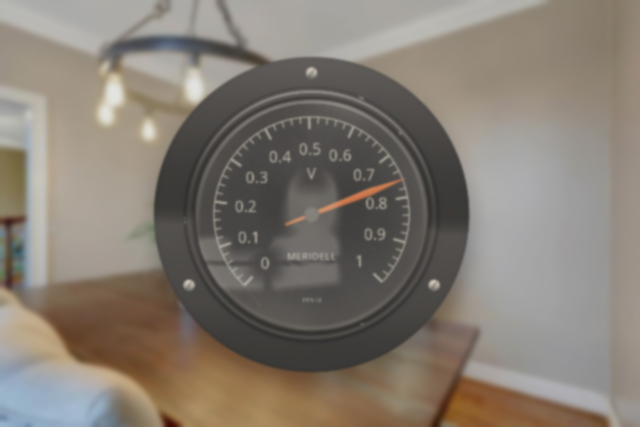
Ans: value=0.76 unit=V
